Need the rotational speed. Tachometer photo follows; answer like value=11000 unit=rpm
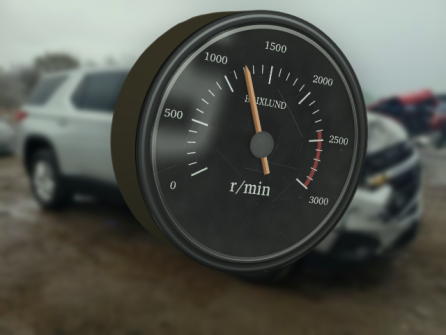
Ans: value=1200 unit=rpm
